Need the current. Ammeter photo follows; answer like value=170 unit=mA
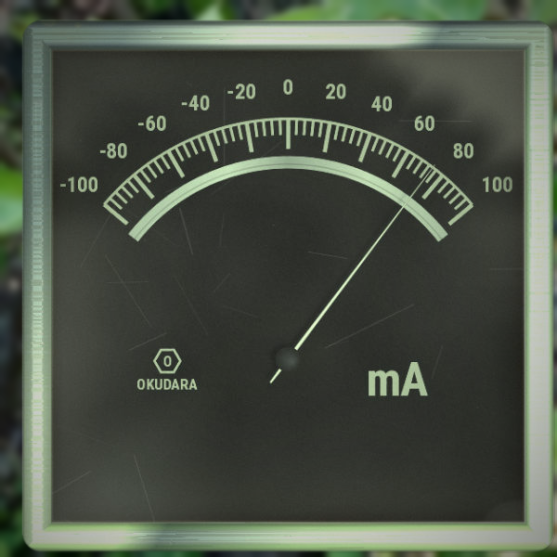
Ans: value=74 unit=mA
